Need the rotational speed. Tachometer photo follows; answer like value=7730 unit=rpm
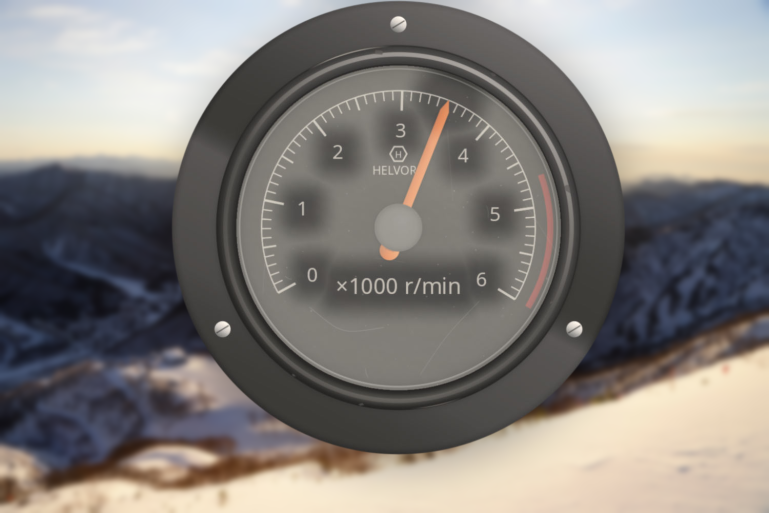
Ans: value=3500 unit=rpm
